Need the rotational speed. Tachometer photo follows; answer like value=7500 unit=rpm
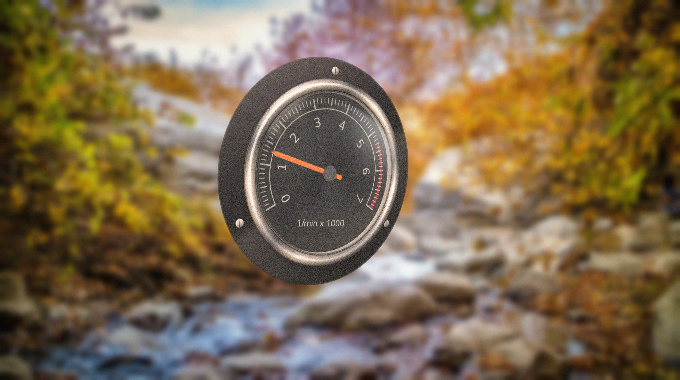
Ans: value=1300 unit=rpm
